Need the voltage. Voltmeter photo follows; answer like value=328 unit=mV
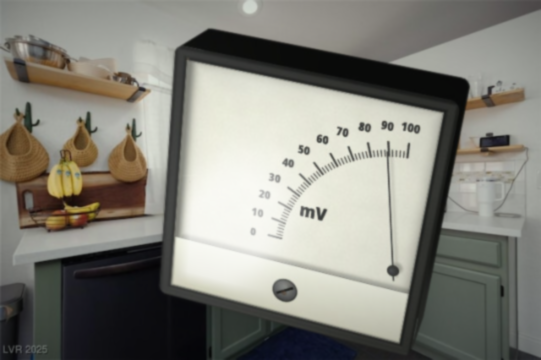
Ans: value=90 unit=mV
